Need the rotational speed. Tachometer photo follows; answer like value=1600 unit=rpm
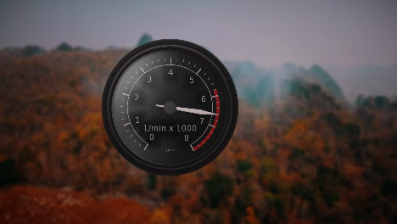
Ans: value=6600 unit=rpm
